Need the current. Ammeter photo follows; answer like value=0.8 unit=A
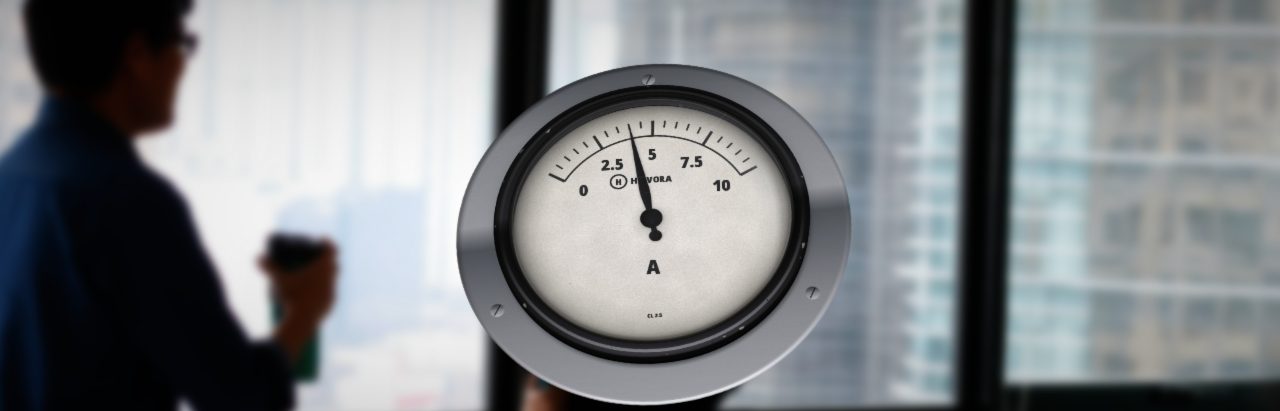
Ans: value=4 unit=A
